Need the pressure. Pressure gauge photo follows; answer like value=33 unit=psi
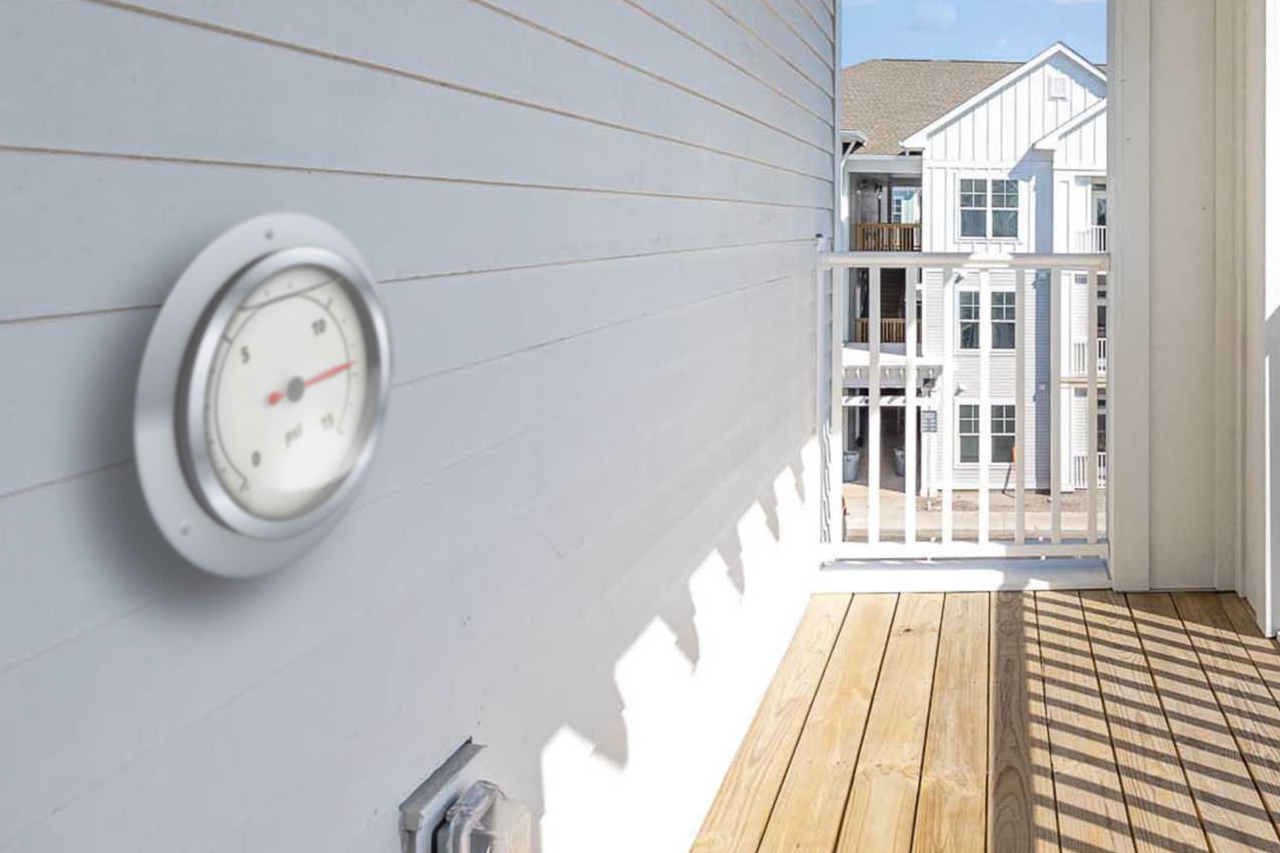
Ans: value=12.5 unit=psi
